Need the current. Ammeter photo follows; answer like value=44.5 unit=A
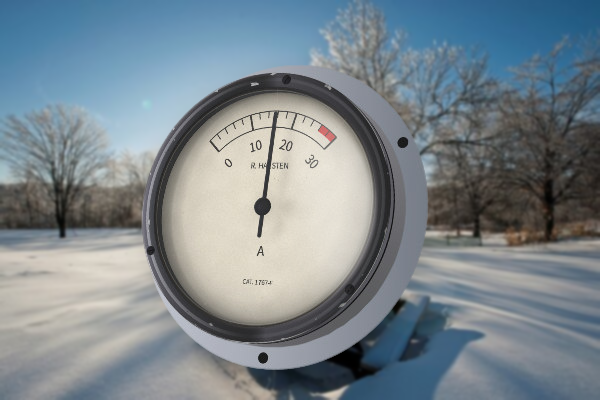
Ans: value=16 unit=A
